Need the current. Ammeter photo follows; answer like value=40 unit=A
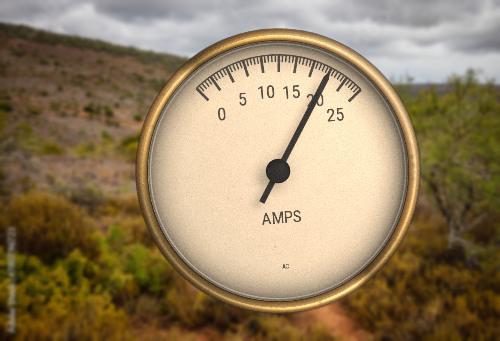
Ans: value=20 unit=A
